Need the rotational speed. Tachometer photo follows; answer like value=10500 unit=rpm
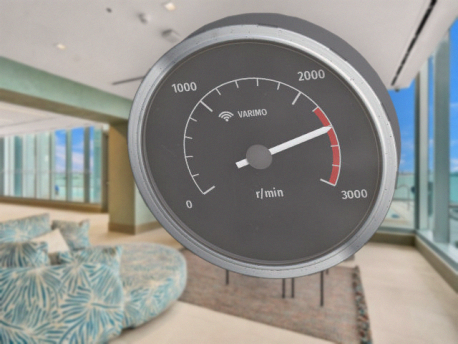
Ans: value=2400 unit=rpm
